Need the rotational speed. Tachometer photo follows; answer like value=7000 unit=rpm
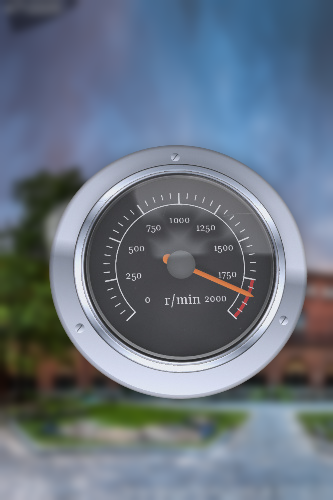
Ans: value=1850 unit=rpm
